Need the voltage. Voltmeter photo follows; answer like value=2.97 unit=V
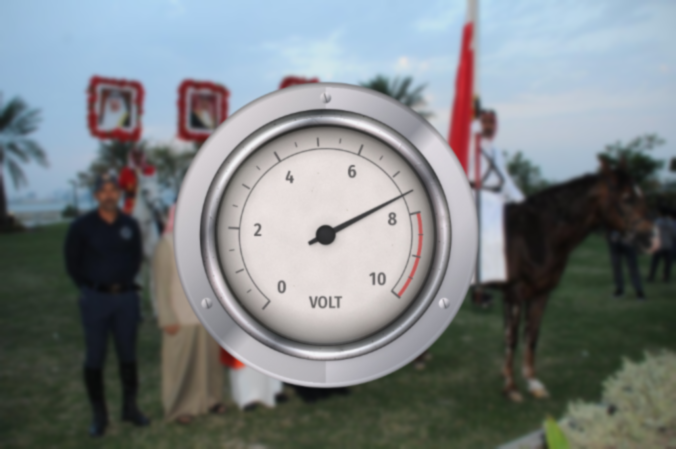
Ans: value=7.5 unit=V
